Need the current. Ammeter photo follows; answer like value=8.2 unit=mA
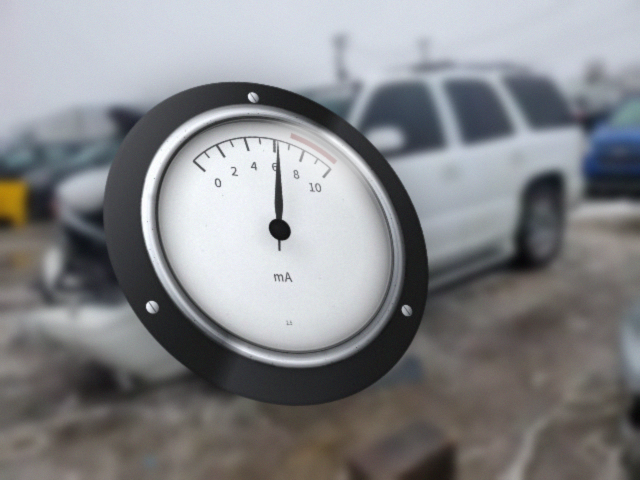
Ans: value=6 unit=mA
